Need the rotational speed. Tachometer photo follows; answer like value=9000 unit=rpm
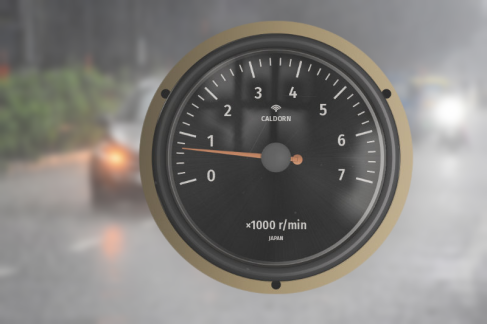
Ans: value=700 unit=rpm
